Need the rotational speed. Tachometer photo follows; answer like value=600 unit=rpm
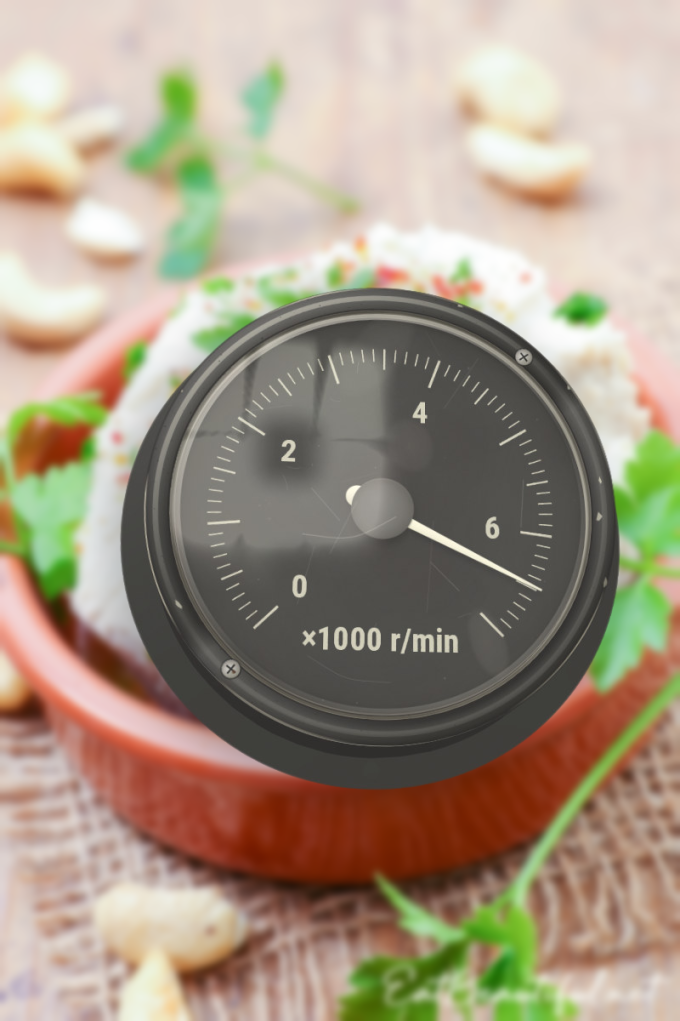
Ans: value=6500 unit=rpm
